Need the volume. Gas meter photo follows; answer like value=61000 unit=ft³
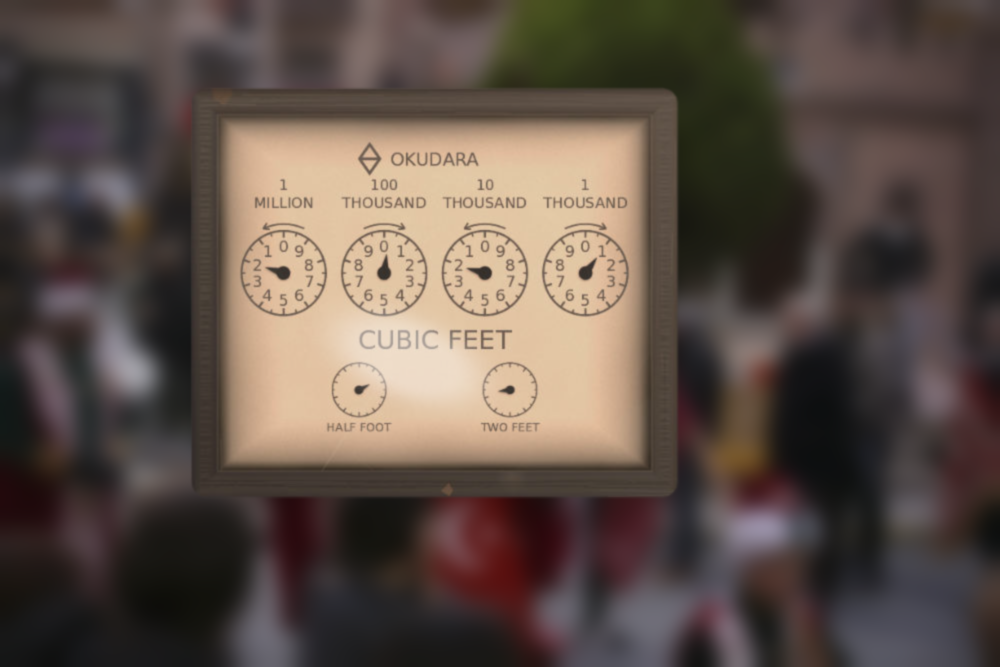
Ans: value=202100 unit=ft³
